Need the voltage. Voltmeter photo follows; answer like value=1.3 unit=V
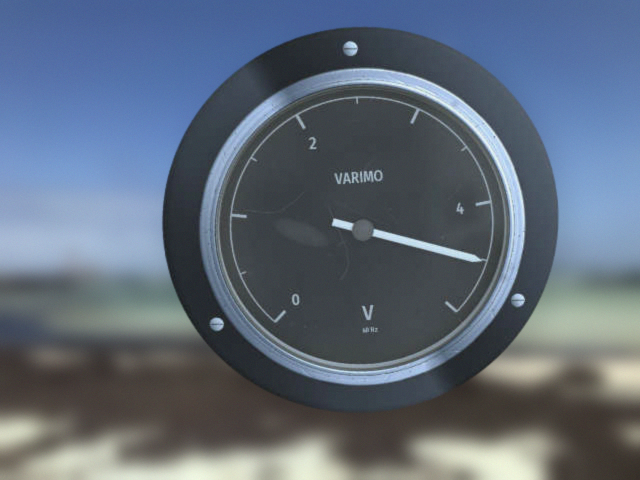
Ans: value=4.5 unit=V
